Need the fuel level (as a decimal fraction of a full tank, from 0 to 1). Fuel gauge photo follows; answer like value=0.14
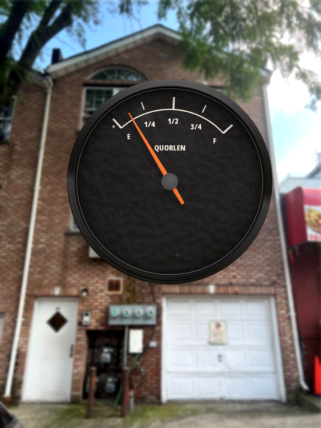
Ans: value=0.125
